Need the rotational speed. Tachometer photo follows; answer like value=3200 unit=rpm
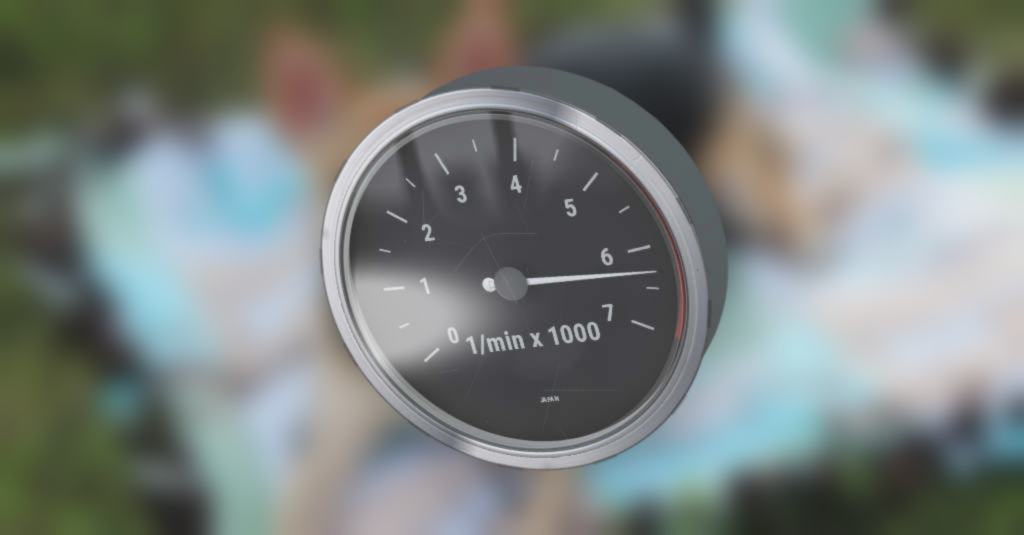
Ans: value=6250 unit=rpm
